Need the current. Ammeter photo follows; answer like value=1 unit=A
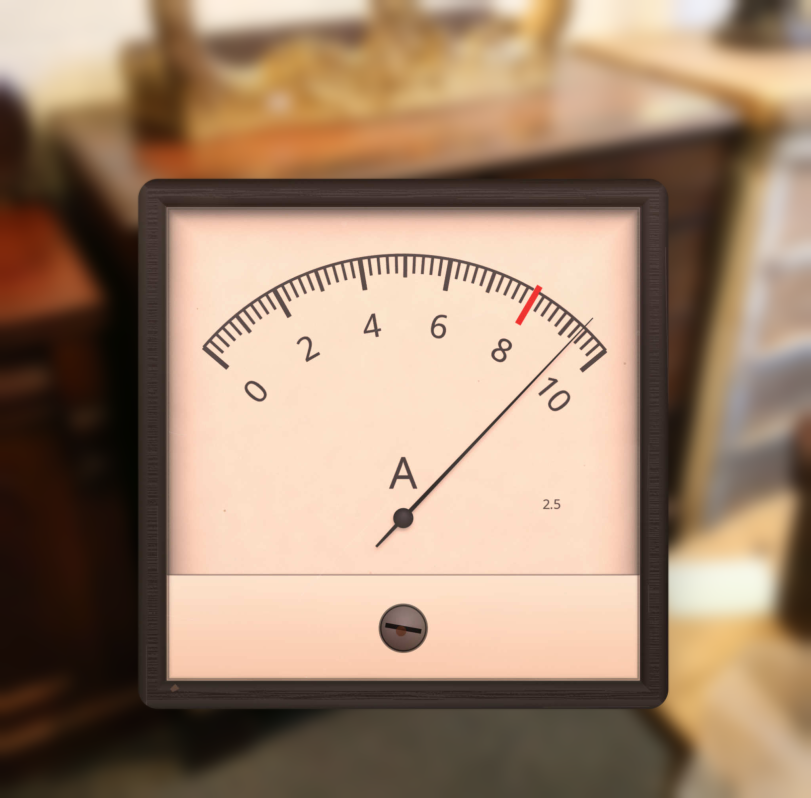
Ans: value=9.3 unit=A
